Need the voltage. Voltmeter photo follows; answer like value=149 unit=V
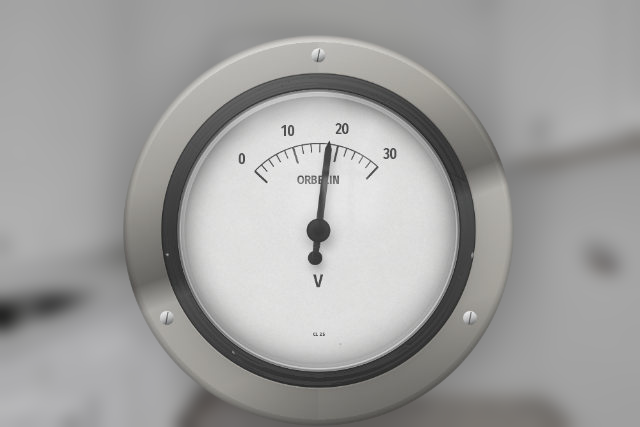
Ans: value=18 unit=V
